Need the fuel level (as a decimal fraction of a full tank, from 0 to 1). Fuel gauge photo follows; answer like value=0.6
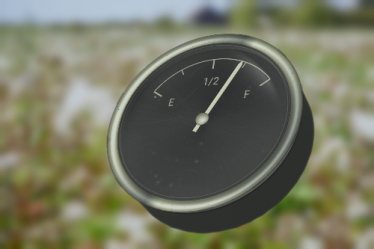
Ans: value=0.75
